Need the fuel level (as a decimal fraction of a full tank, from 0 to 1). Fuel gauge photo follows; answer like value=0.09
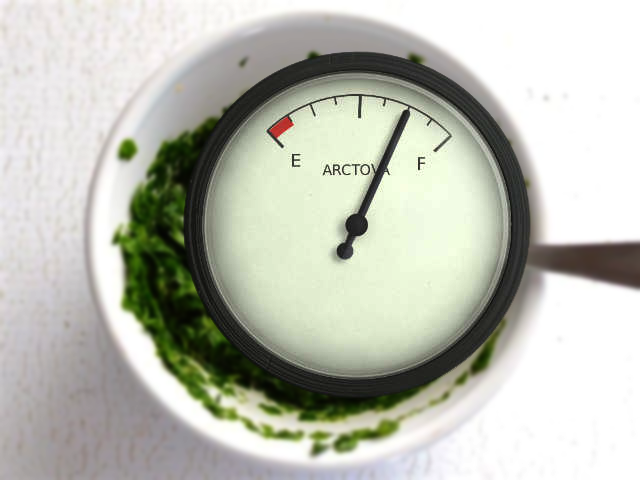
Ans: value=0.75
